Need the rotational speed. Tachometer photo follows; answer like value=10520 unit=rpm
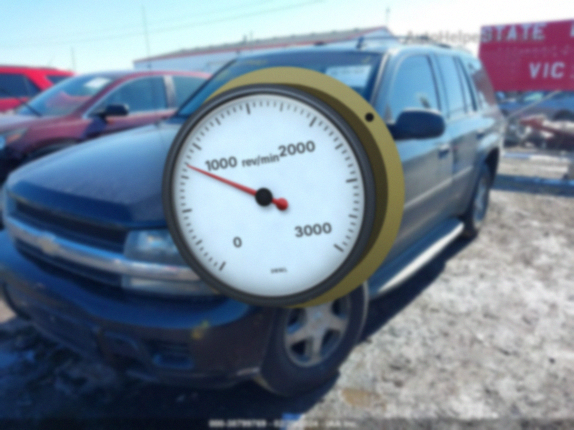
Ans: value=850 unit=rpm
